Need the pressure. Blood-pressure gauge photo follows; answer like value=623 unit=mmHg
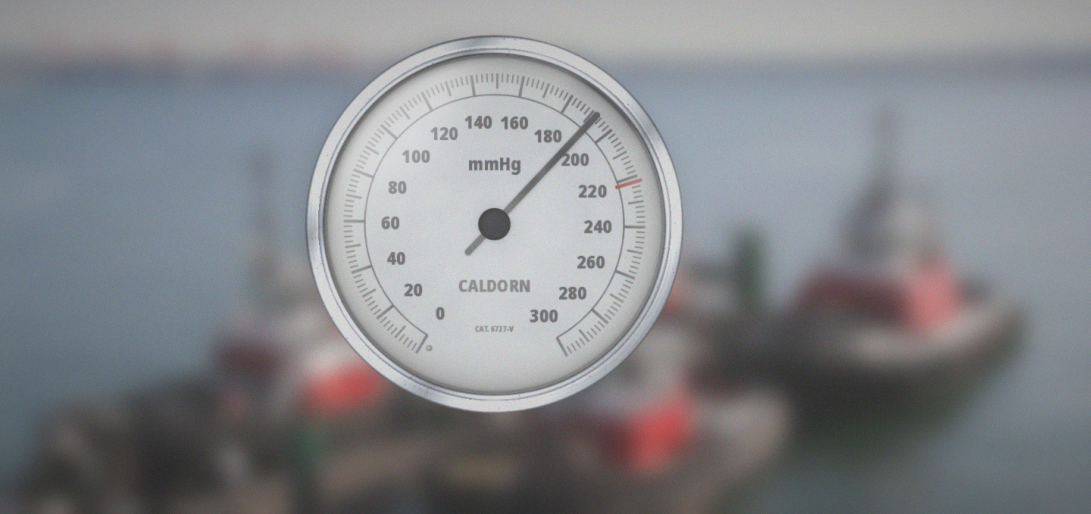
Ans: value=192 unit=mmHg
